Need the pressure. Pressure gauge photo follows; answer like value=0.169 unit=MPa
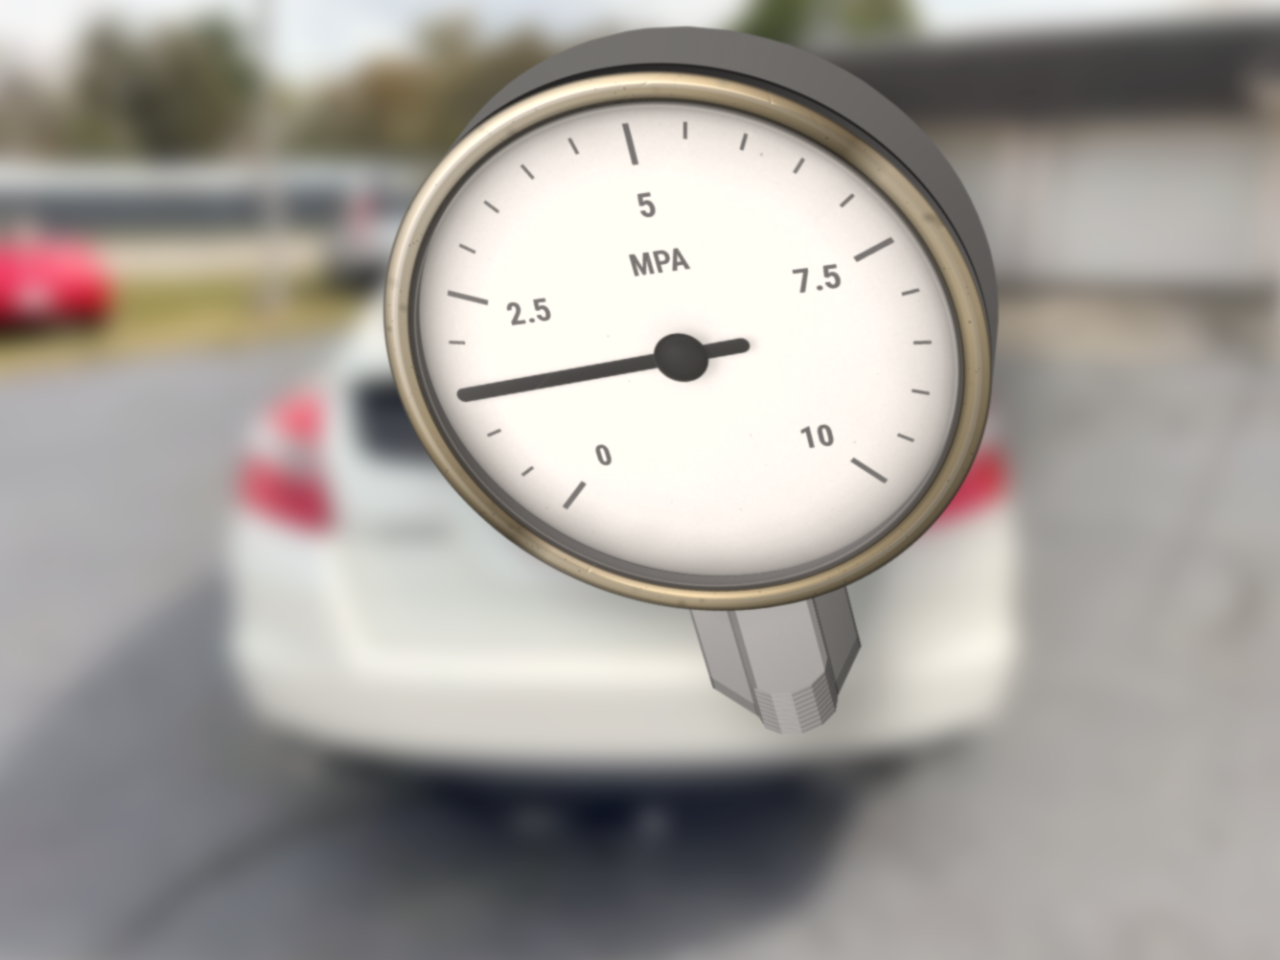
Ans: value=1.5 unit=MPa
